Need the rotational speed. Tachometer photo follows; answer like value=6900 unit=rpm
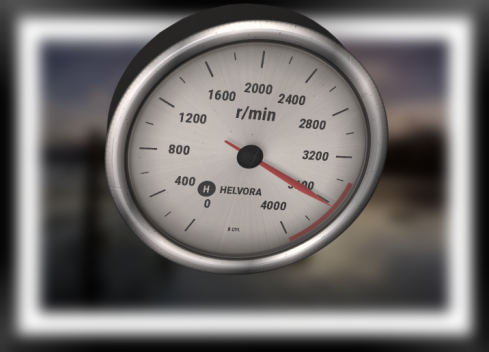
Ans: value=3600 unit=rpm
